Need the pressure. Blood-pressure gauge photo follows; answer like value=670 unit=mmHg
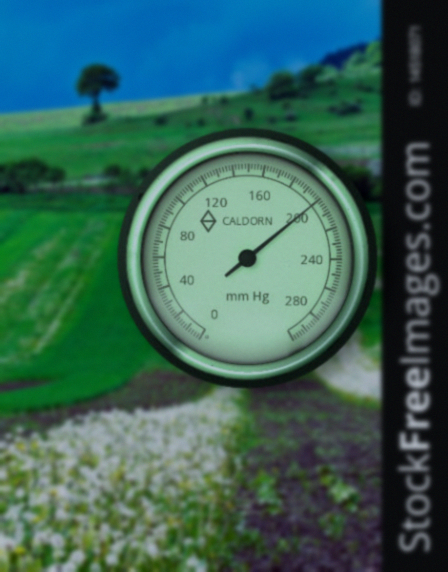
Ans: value=200 unit=mmHg
